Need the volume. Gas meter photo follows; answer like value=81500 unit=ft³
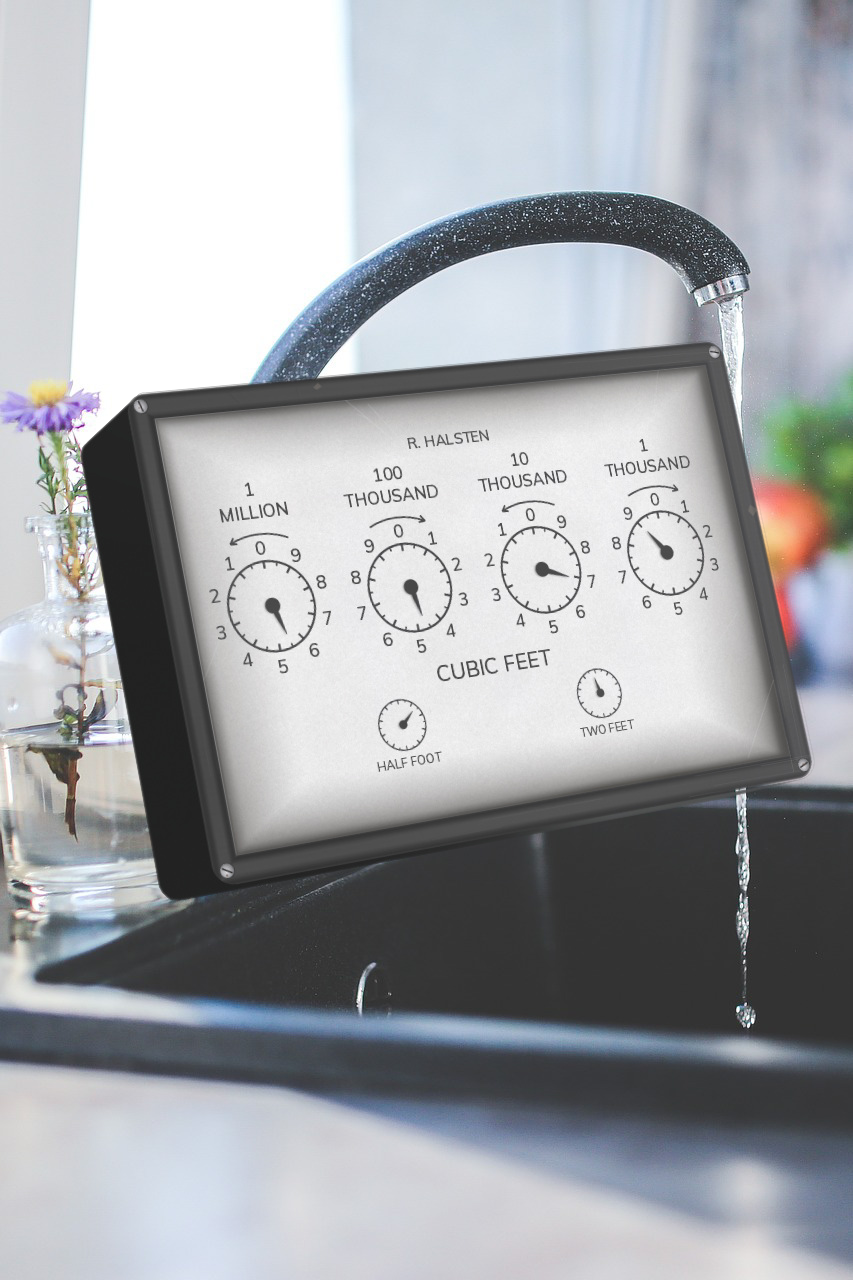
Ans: value=546900 unit=ft³
